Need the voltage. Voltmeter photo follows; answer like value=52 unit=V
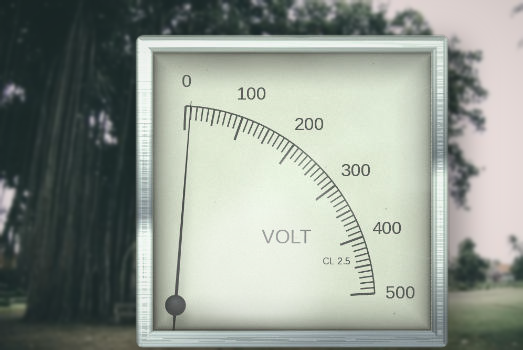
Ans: value=10 unit=V
